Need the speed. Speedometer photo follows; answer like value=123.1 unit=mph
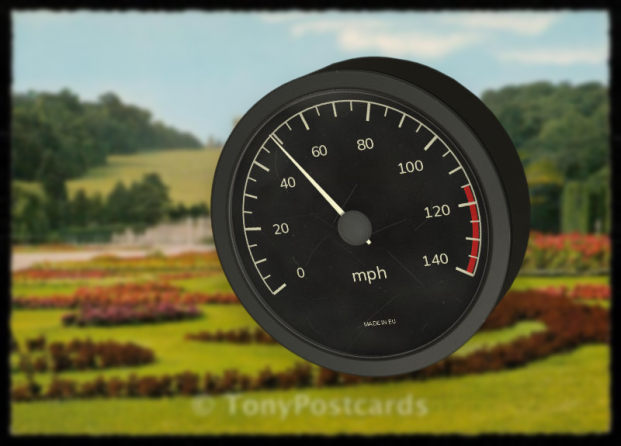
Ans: value=50 unit=mph
